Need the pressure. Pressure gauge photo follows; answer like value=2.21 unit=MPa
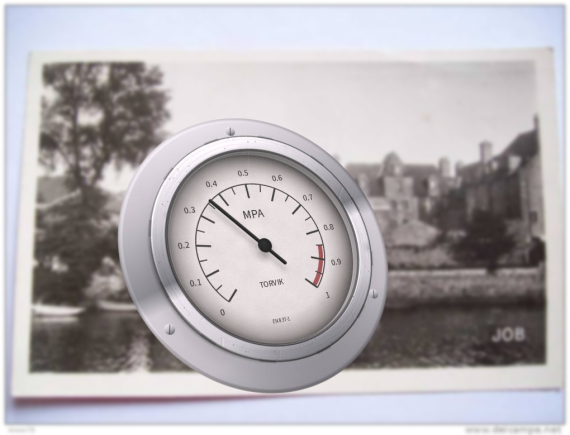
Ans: value=0.35 unit=MPa
